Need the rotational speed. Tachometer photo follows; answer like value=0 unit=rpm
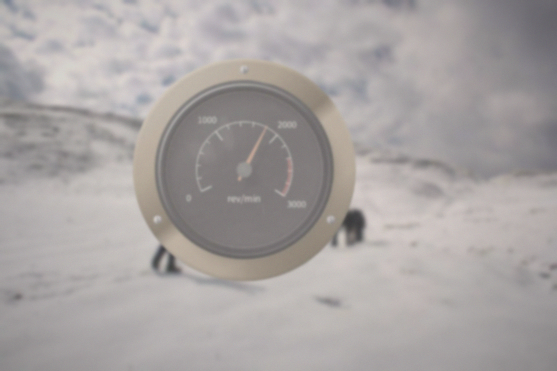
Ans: value=1800 unit=rpm
